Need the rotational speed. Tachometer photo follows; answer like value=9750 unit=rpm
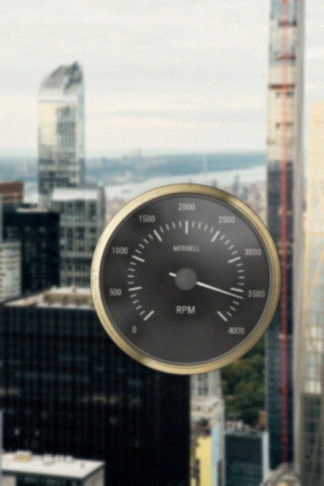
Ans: value=3600 unit=rpm
